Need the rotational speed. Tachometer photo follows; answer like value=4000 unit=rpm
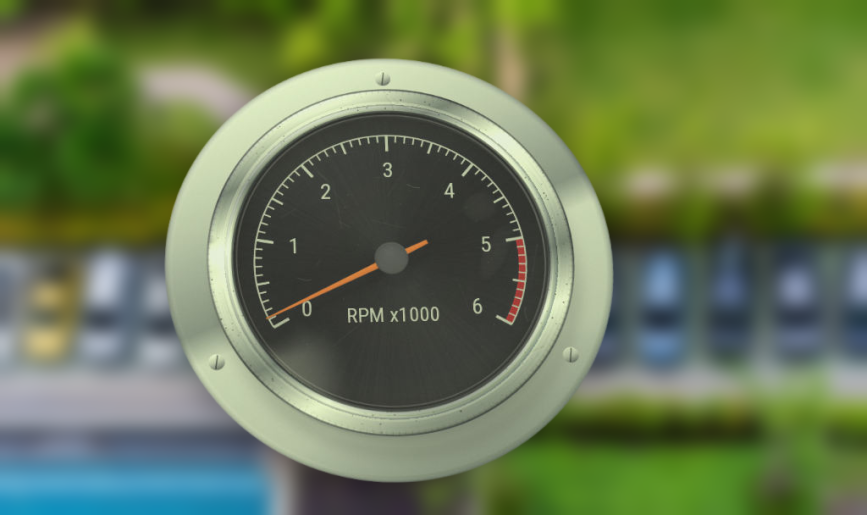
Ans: value=100 unit=rpm
